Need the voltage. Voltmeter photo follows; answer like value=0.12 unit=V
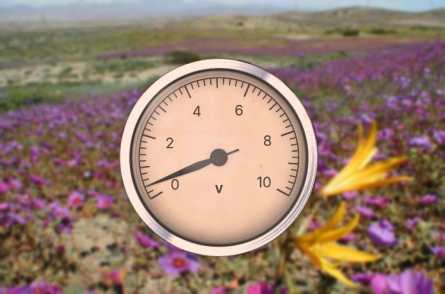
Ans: value=0.4 unit=V
